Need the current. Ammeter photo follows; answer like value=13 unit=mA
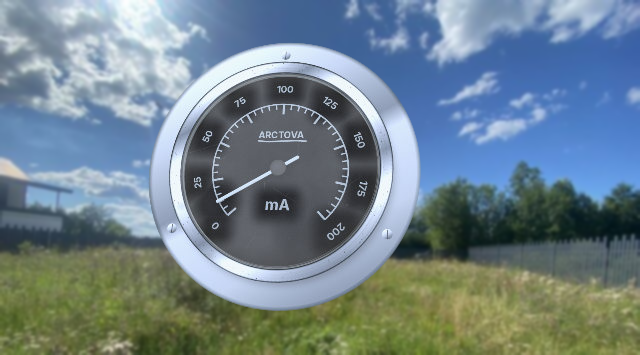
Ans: value=10 unit=mA
